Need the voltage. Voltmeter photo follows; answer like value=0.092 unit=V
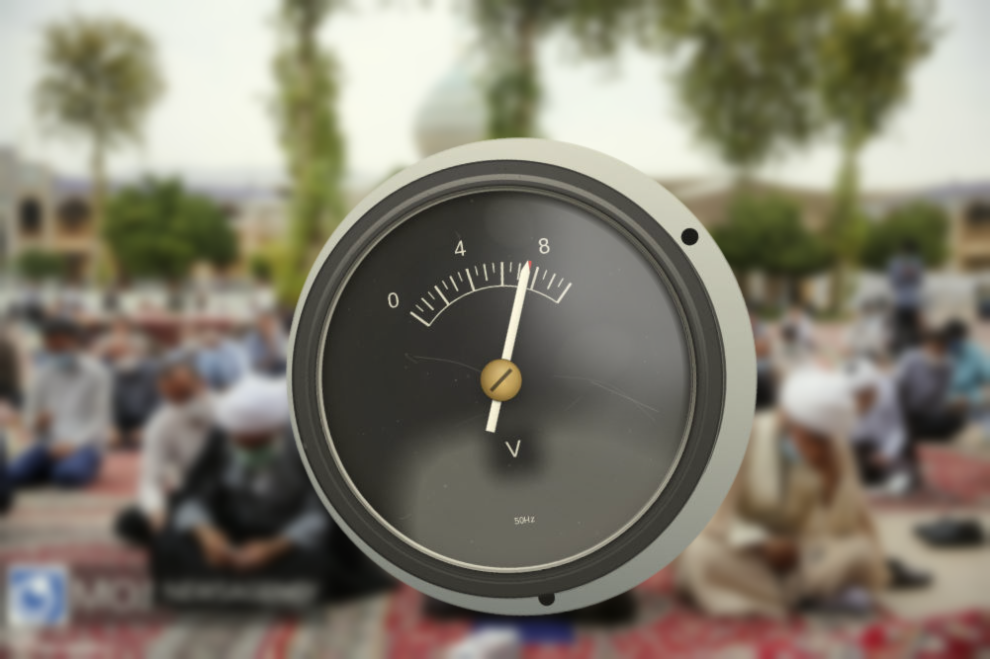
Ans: value=7.5 unit=V
